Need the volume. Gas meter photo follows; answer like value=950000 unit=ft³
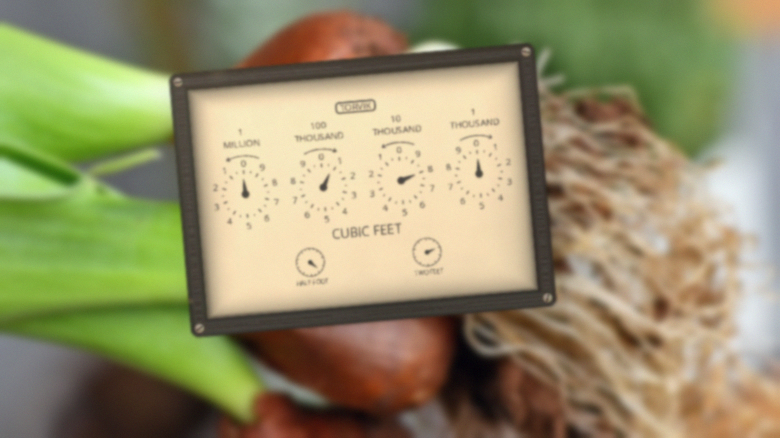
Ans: value=8000 unit=ft³
